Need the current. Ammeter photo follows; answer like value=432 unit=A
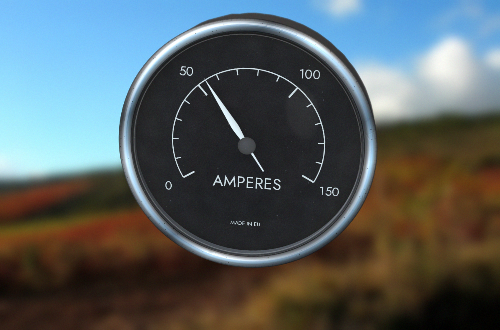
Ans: value=55 unit=A
